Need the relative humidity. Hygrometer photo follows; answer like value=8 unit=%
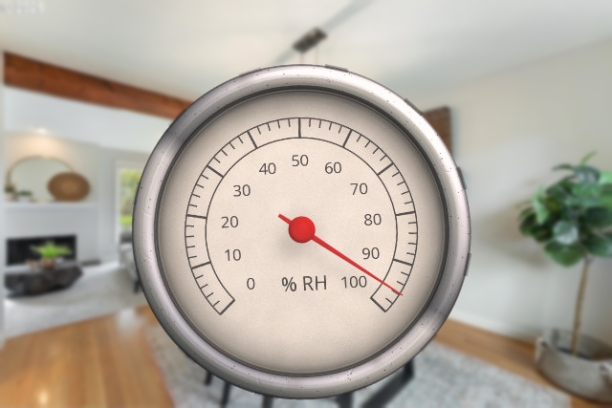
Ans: value=96 unit=%
